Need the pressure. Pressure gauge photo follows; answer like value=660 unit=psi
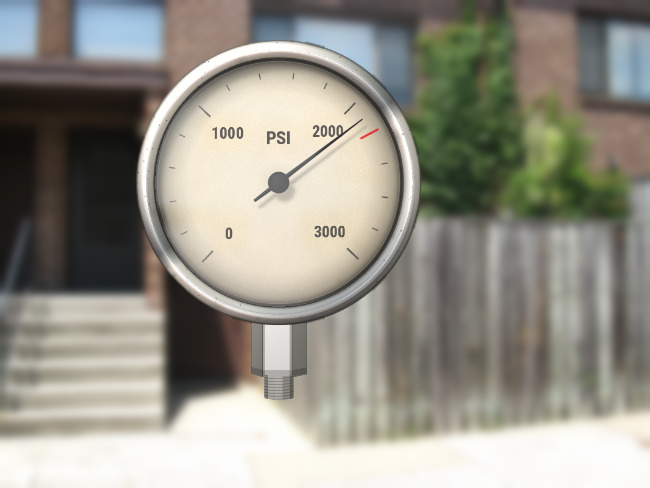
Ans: value=2100 unit=psi
